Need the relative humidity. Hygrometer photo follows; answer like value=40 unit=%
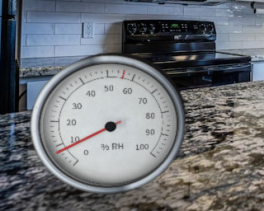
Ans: value=8 unit=%
